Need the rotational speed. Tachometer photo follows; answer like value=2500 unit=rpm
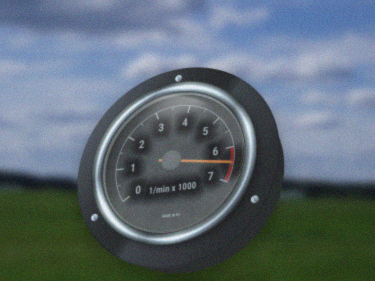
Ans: value=6500 unit=rpm
